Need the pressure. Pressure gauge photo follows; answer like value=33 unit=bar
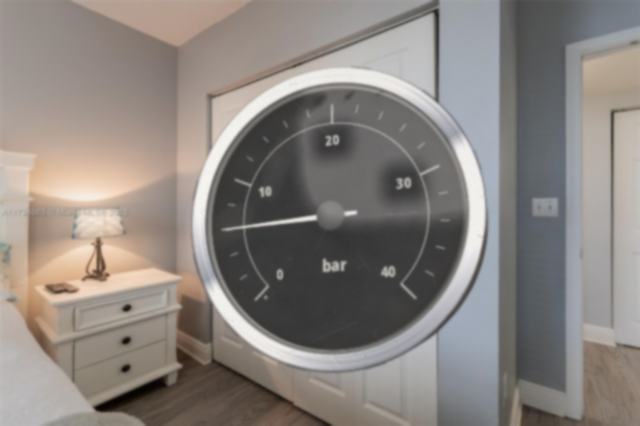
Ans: value=6 unit=bar
